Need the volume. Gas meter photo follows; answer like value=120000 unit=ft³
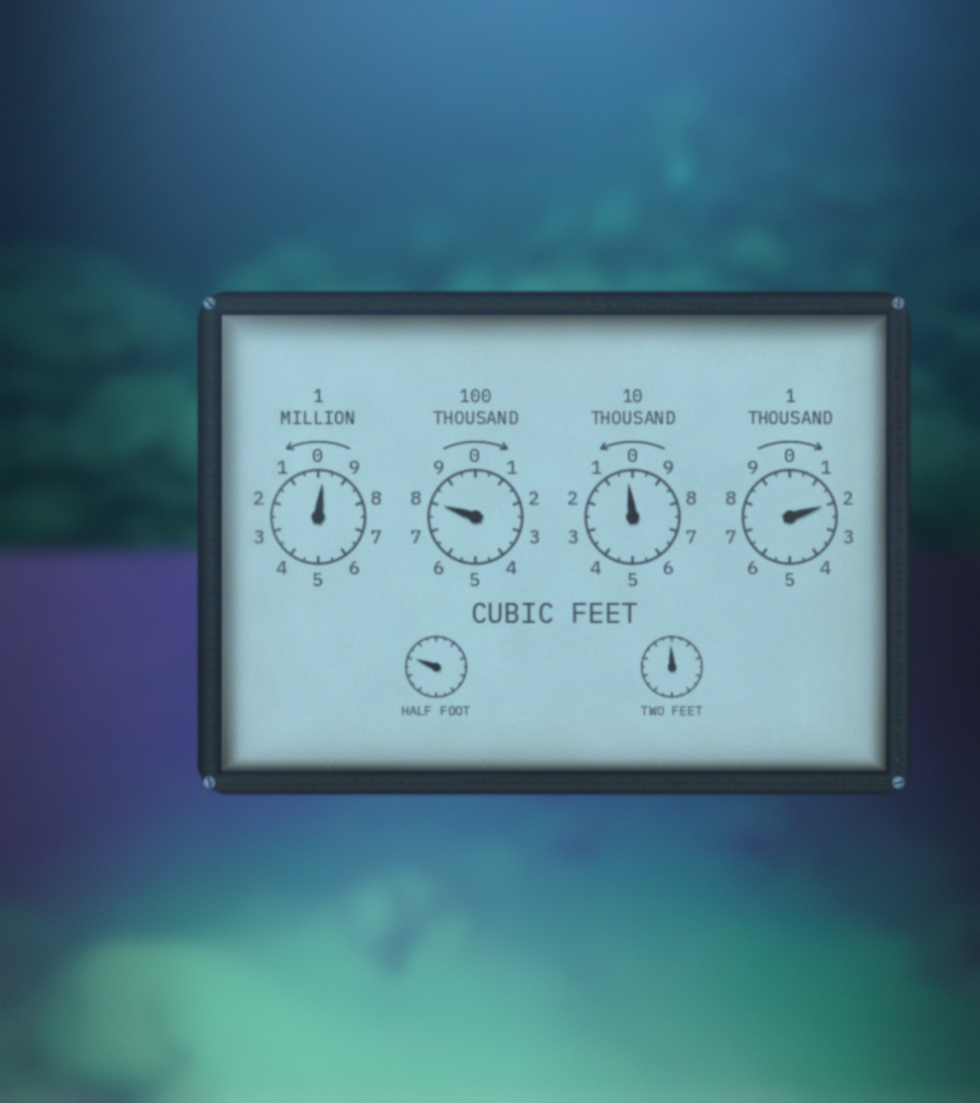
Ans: value=980200 unit=ft³
